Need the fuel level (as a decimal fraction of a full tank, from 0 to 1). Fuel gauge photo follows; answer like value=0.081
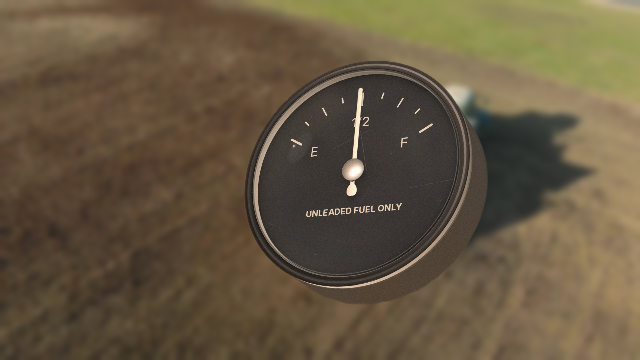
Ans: value=0.5
